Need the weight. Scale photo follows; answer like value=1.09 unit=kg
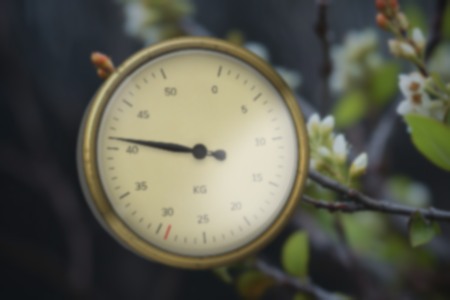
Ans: value=41 unit=kg
